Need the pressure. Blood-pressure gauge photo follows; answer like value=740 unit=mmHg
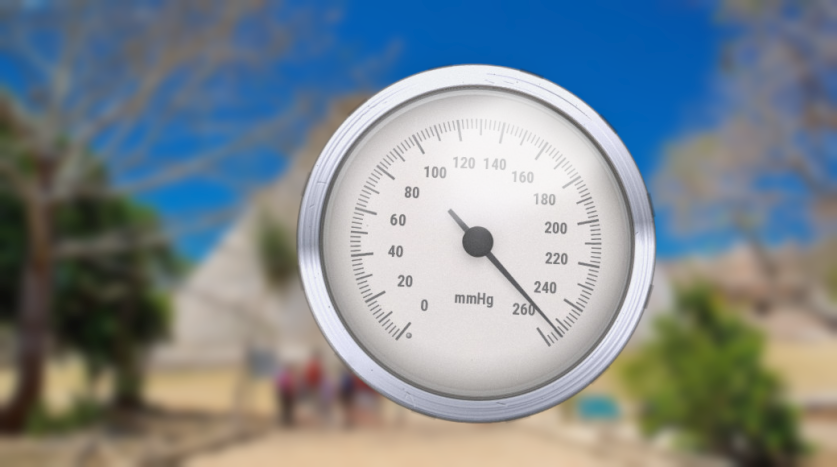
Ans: value=254 unit=mmHg
